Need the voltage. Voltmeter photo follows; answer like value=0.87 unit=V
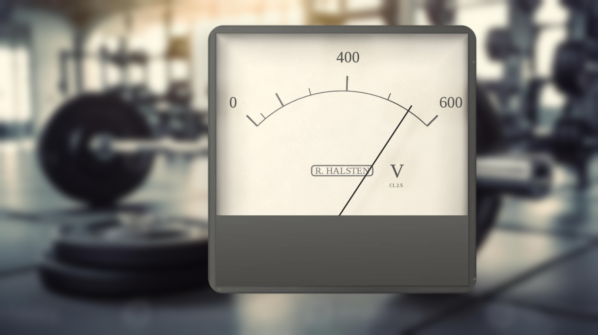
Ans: value=550 unit=V
